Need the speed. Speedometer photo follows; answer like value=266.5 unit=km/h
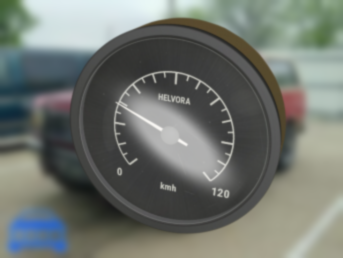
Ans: value=30 unit=km/h
